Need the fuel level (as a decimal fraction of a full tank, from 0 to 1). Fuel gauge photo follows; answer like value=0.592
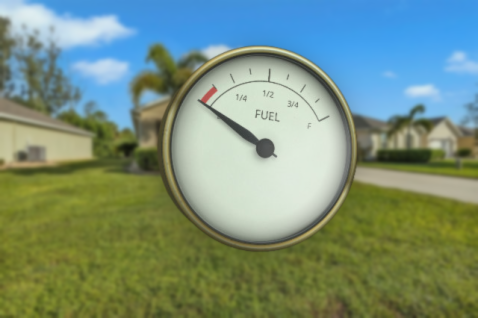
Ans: value=0
